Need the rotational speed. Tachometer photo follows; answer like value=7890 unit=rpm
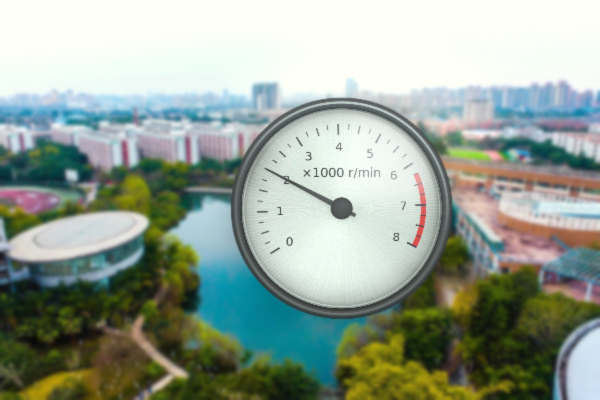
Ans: value=2000 unit=rpm
